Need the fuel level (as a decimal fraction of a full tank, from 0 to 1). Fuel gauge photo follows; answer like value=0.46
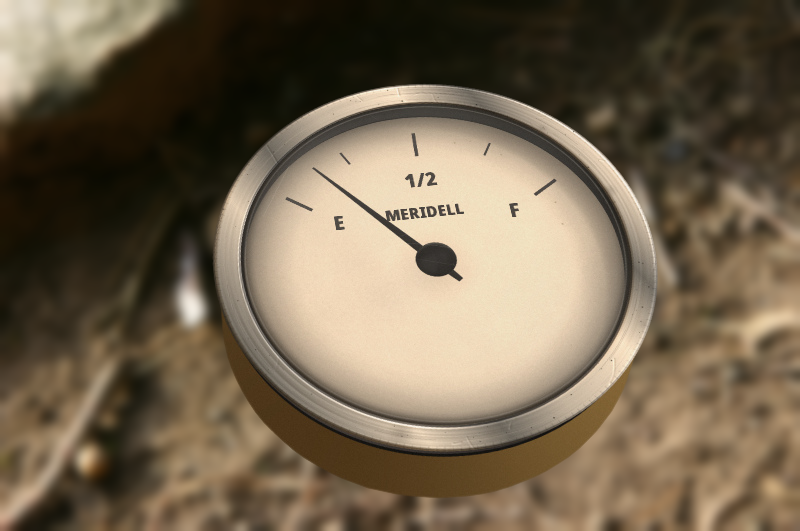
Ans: value=0.125
